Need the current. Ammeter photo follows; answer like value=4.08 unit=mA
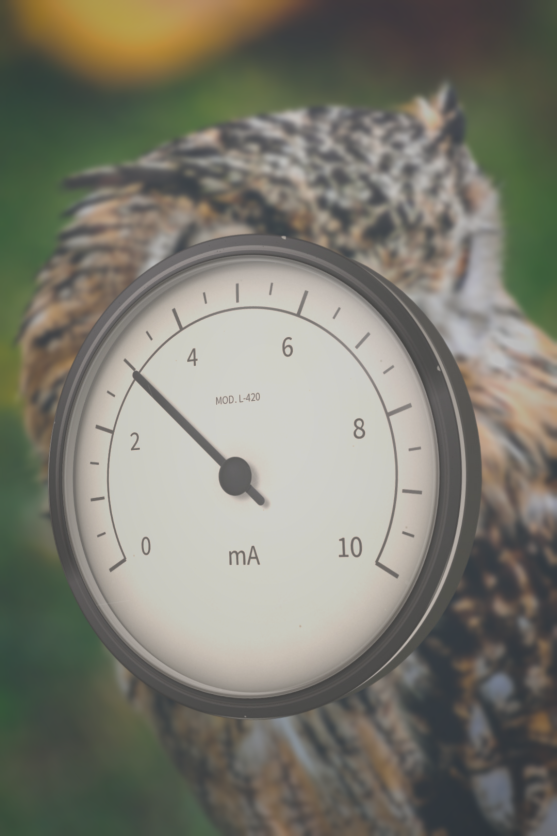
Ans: value=3 unit=mA
